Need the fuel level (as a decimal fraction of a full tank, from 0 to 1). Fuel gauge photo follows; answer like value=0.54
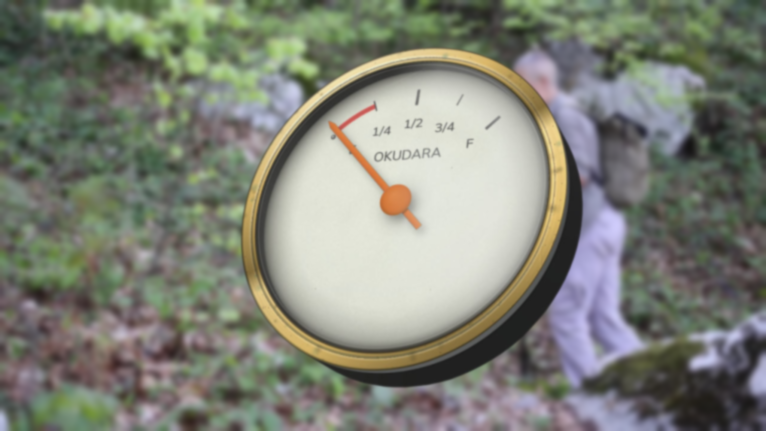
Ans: value=0
